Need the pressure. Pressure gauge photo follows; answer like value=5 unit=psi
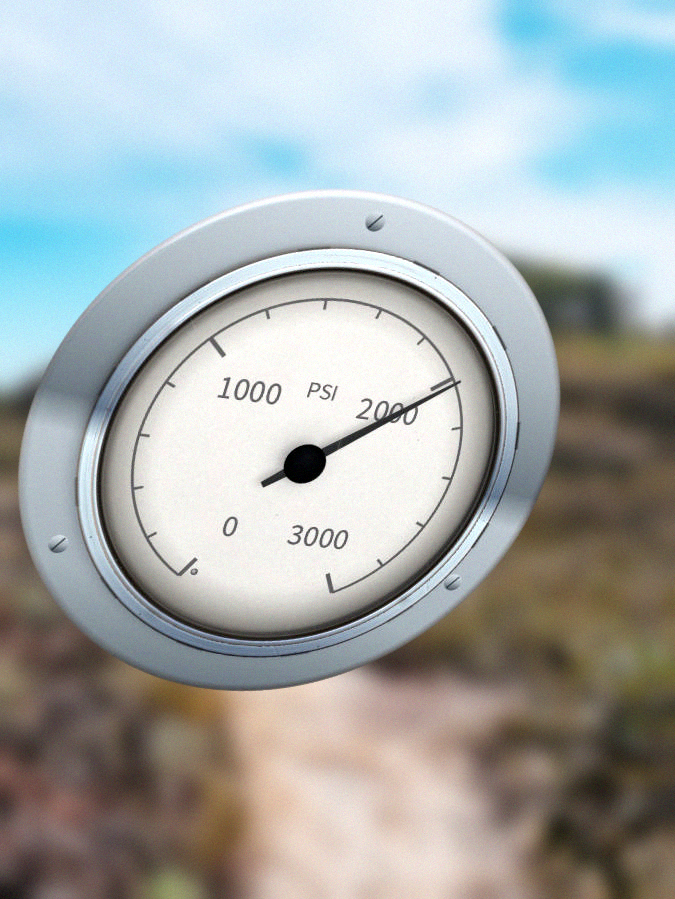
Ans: value=2000 unit=psi
